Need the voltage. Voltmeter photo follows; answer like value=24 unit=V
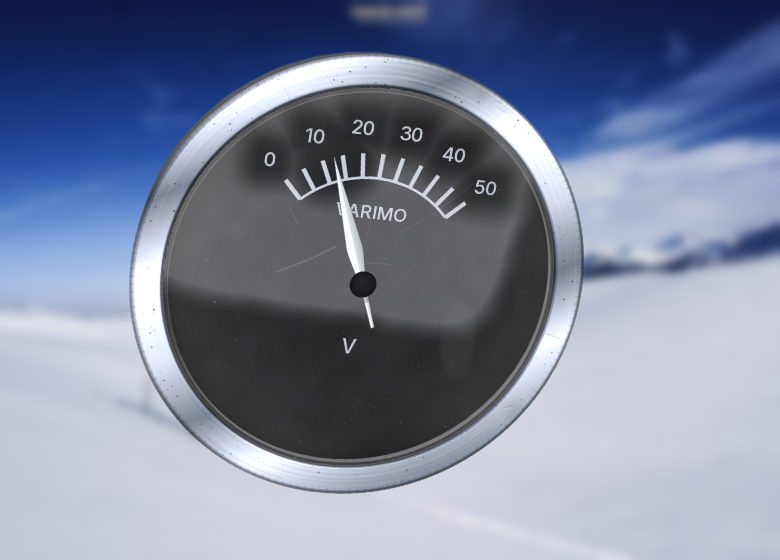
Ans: value=12.5 unit=V
